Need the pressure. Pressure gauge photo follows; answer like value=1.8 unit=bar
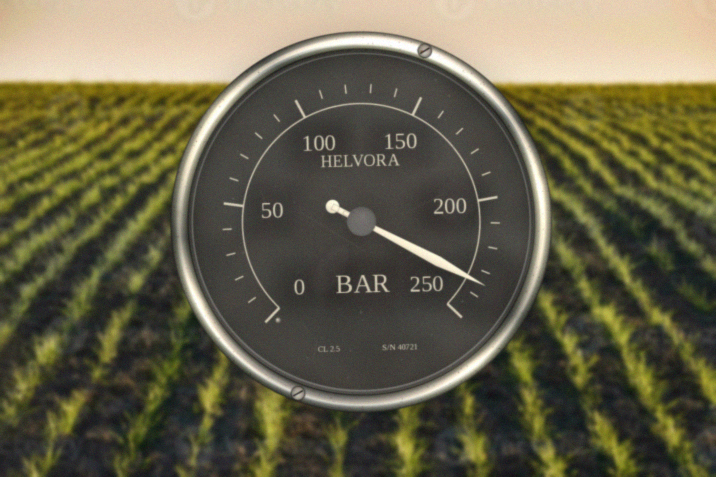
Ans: value=235 unit=bar
